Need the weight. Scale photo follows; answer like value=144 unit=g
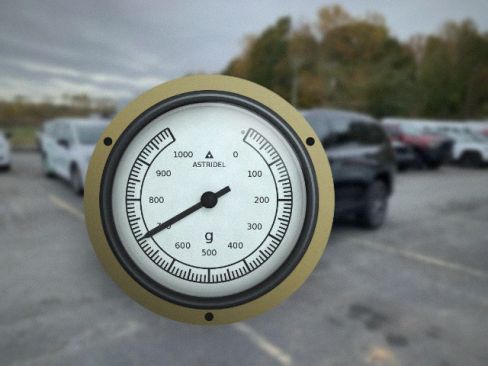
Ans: value=700 unit=g
